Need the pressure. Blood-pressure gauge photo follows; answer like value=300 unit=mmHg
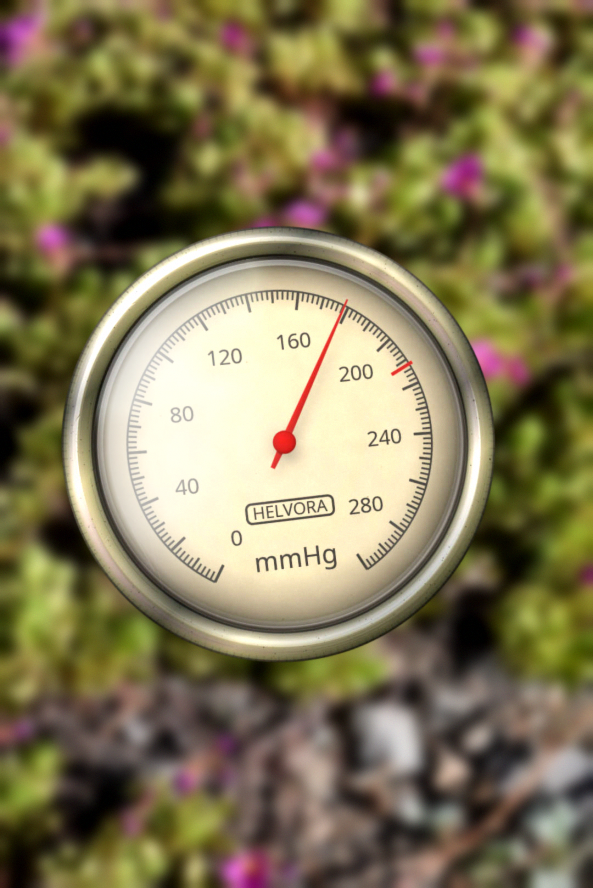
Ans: value=178 unit=mmHg
